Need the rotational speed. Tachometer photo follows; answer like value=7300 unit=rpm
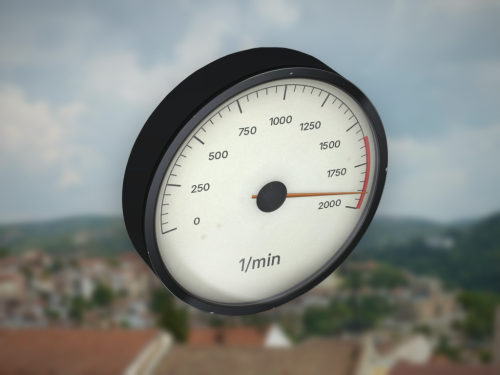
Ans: value=1900 unit=rpm
